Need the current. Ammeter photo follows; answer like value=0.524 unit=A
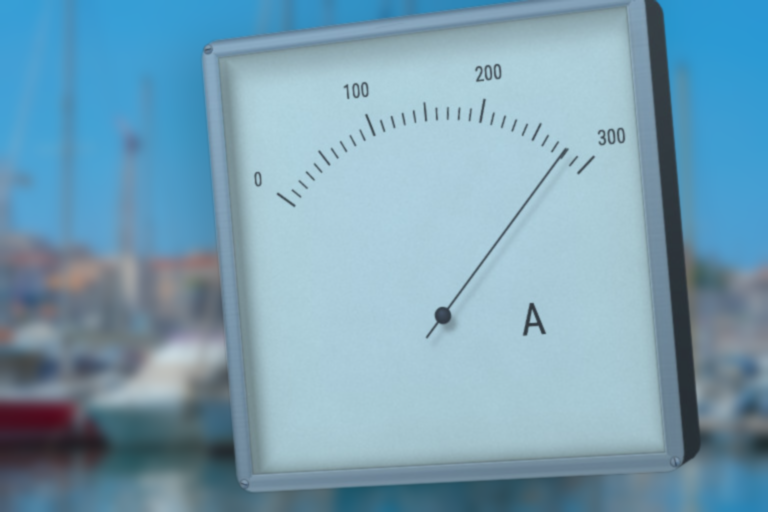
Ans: value=280 unit=A
